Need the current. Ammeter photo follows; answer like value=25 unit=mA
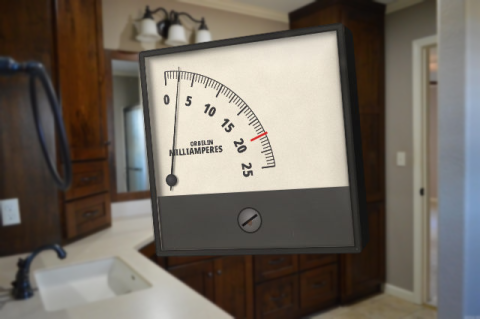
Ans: value=2.5 unit=mA
